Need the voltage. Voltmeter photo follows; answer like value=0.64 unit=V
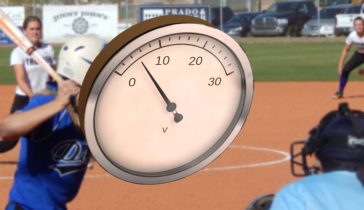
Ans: value=5 unit=V
